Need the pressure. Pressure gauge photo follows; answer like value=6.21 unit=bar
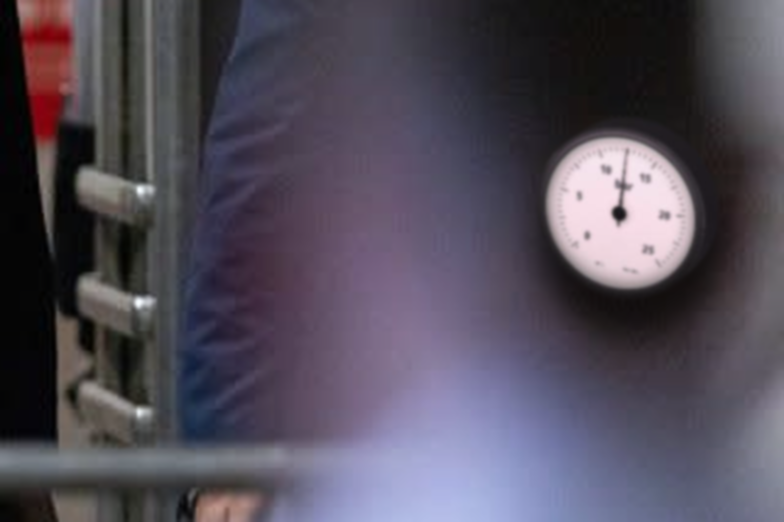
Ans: value=12.5 unit=bar
